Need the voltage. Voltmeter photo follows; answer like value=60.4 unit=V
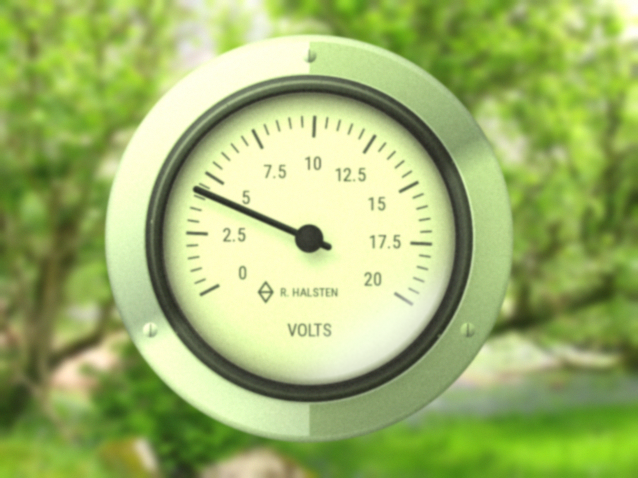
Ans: value=4.25 unit=V
